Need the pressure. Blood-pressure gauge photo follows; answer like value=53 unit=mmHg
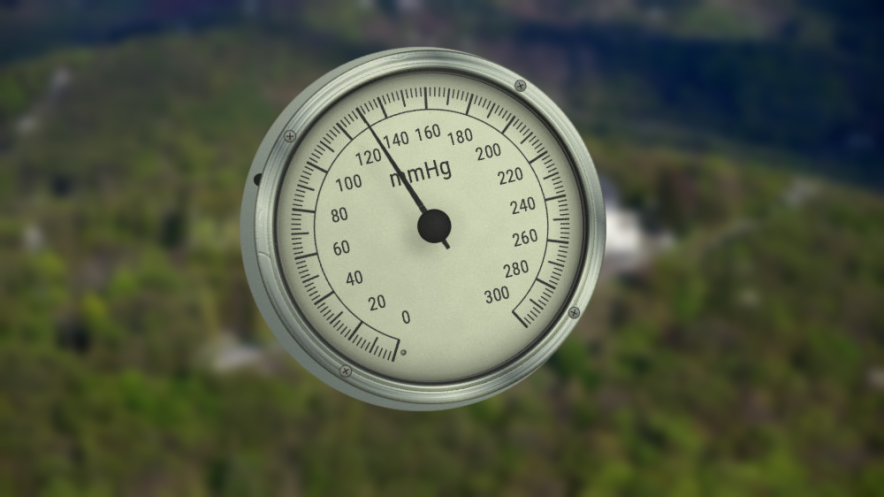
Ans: value=130 unit=mmHg
